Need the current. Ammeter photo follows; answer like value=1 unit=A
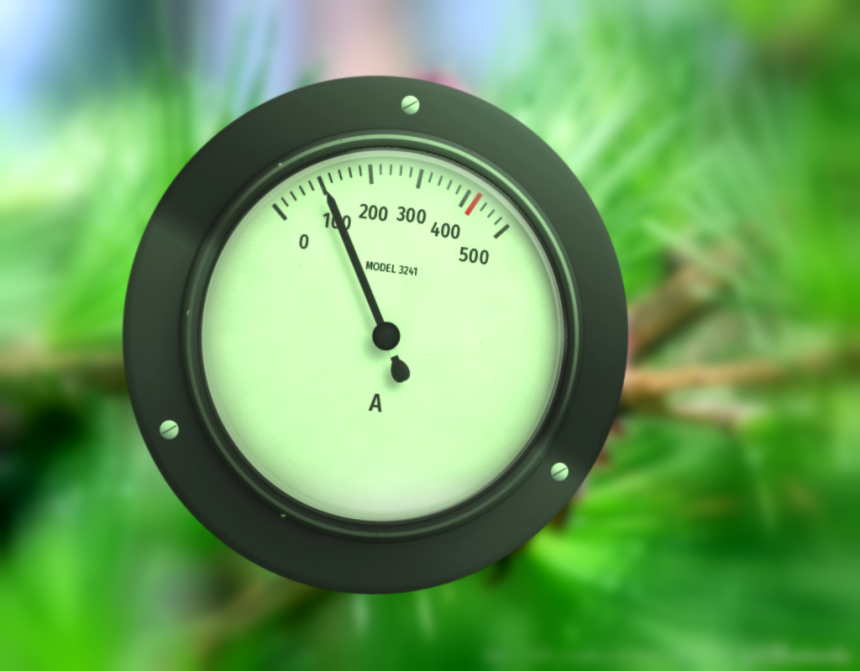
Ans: value=100 unit=A
